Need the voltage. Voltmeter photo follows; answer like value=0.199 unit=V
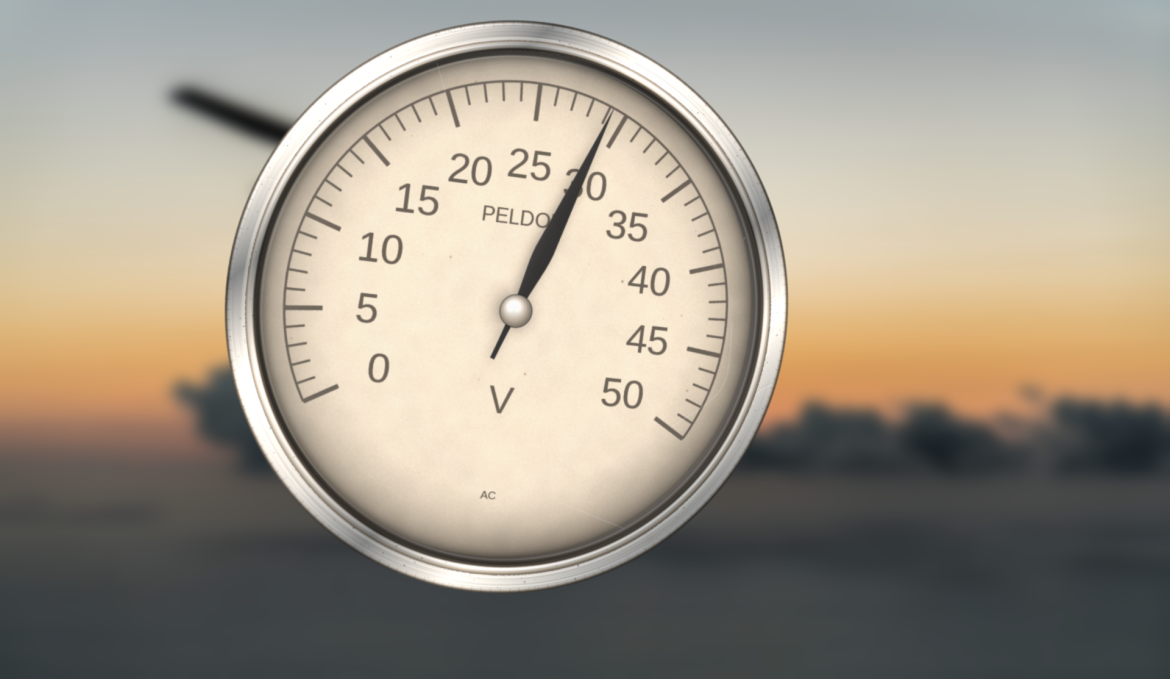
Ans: value=29 unit=V
